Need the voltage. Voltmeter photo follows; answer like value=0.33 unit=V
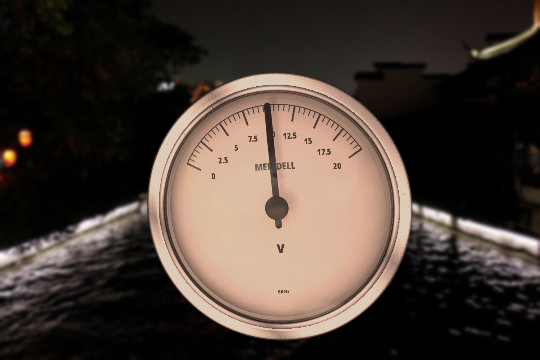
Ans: value=10 unit=V
